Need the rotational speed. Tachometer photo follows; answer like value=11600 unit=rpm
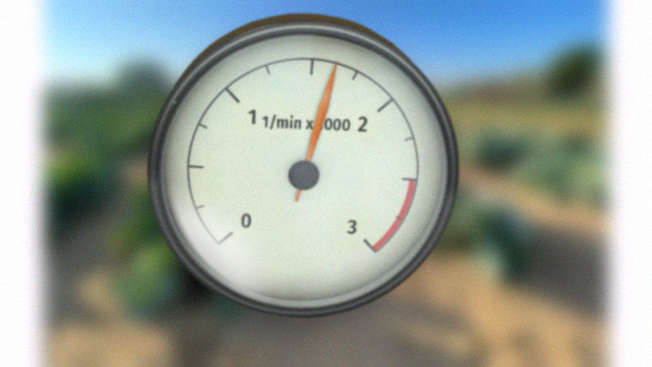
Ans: value=1625 unit=rpm
